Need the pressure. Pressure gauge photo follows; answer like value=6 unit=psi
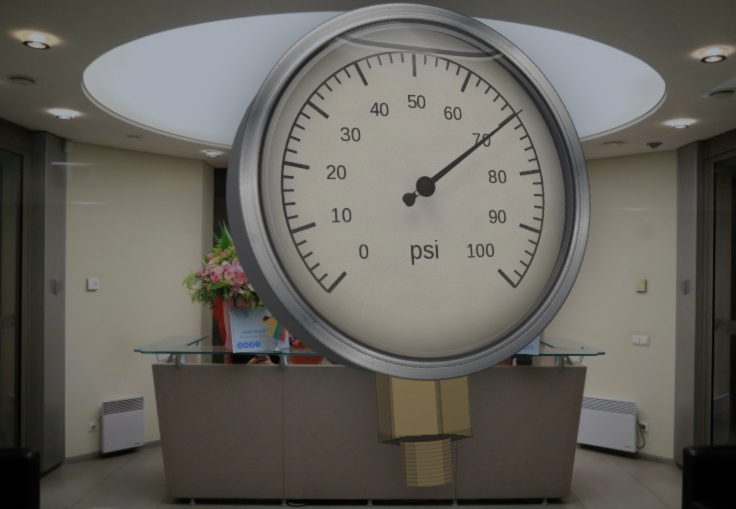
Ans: value=70 unit=psi
